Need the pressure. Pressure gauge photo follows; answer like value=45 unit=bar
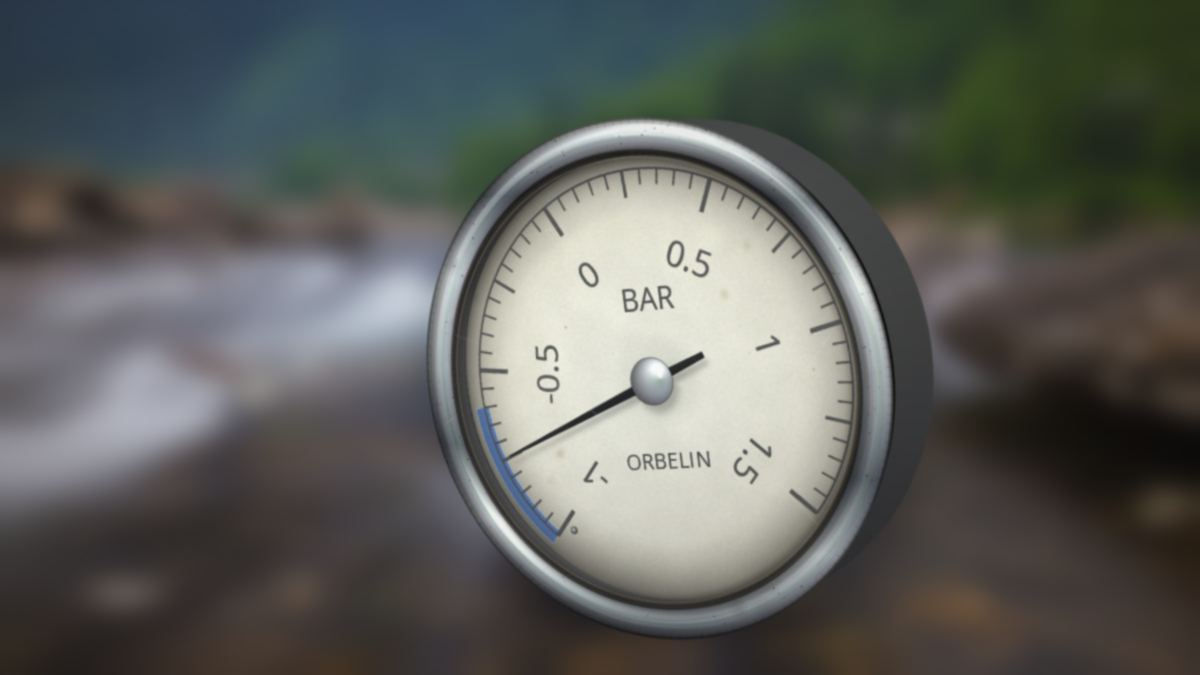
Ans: value=-0.75 unit=bar
